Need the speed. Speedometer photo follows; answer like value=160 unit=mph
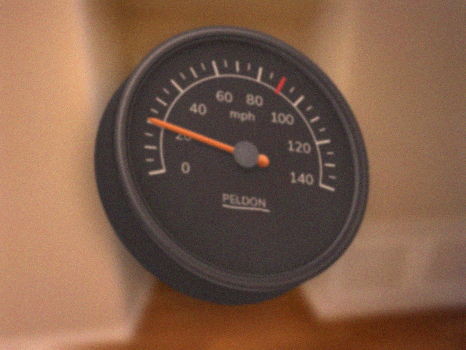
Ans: value=20 unit=mph
